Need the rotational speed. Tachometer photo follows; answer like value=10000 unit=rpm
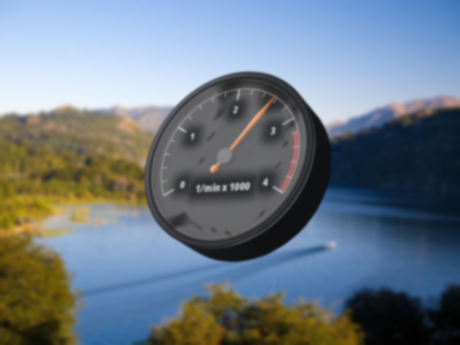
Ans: value=2600 unit=rpm
